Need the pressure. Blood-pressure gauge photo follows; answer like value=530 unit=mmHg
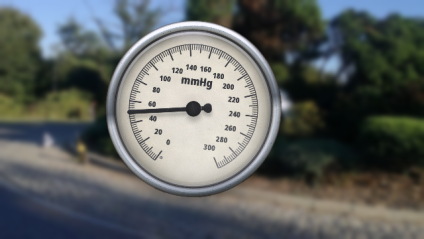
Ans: value=50 unit=mmHg
